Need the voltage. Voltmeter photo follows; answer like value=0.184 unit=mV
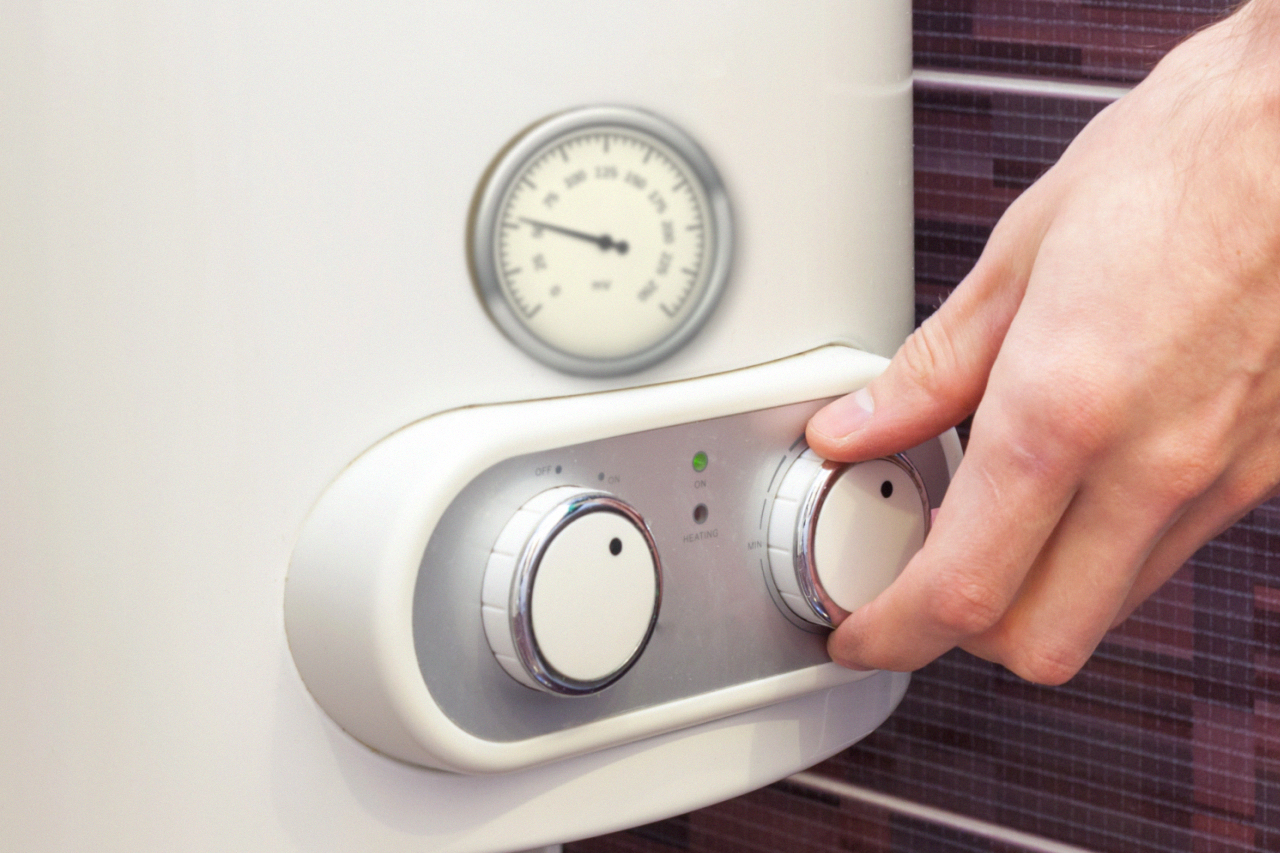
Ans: value=55 unit=mV
